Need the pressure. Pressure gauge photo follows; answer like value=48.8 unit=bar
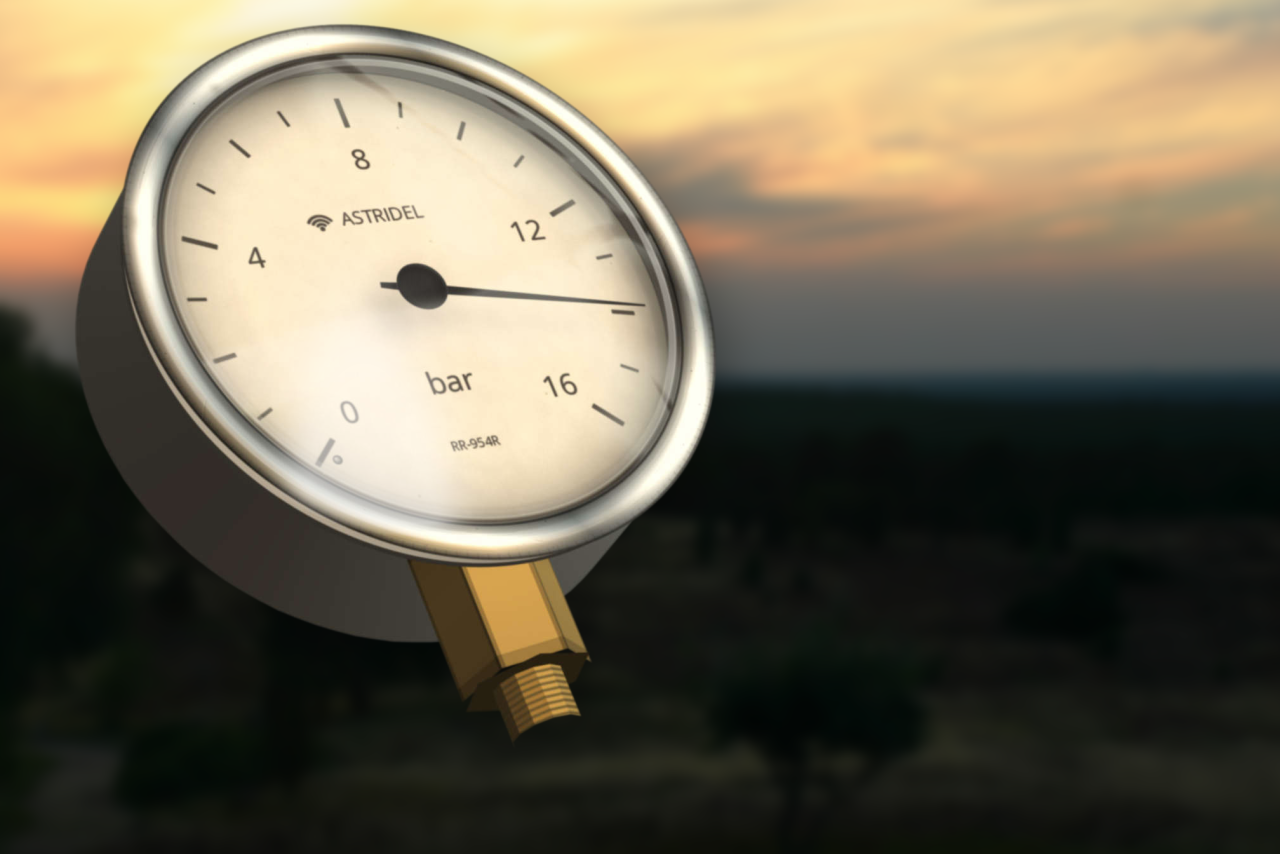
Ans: value=14 unit=bar
